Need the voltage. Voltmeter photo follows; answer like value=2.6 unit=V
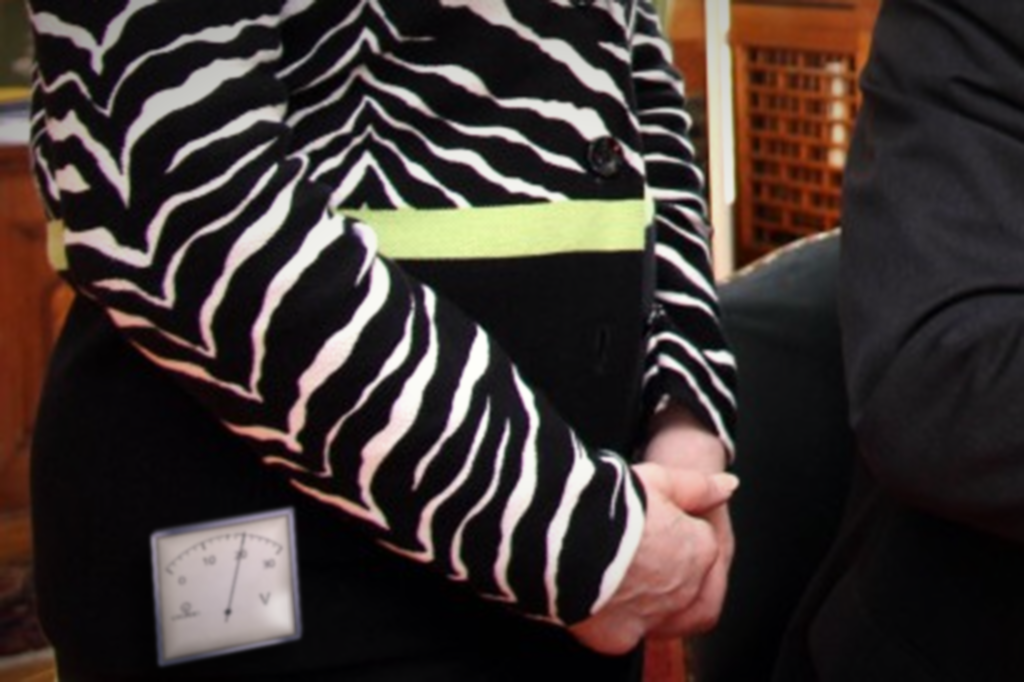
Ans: value=20 unit=V
